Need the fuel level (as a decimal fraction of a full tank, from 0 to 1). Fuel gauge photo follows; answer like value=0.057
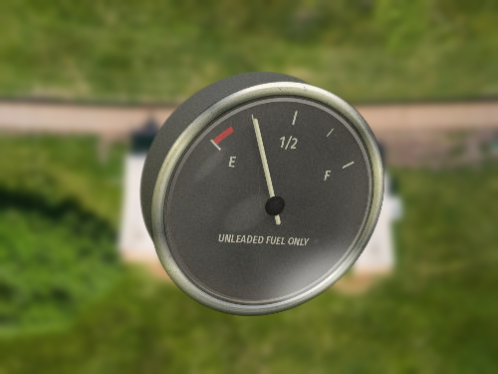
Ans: value=0.25
